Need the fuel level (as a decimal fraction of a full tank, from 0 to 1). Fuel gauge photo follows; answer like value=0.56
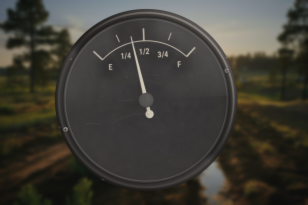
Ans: value=0.375
